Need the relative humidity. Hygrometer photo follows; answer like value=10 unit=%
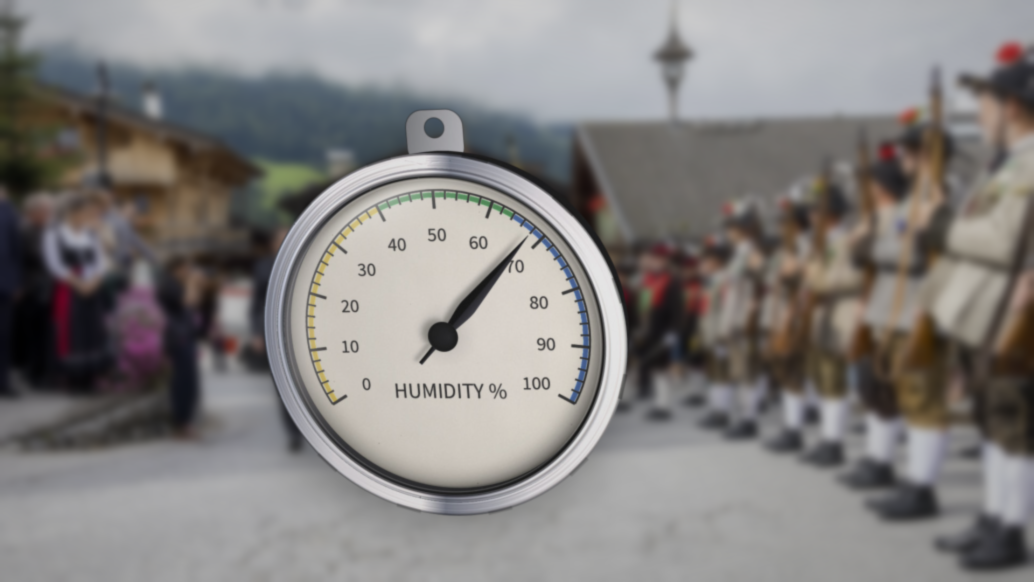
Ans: value=68 unit=%
